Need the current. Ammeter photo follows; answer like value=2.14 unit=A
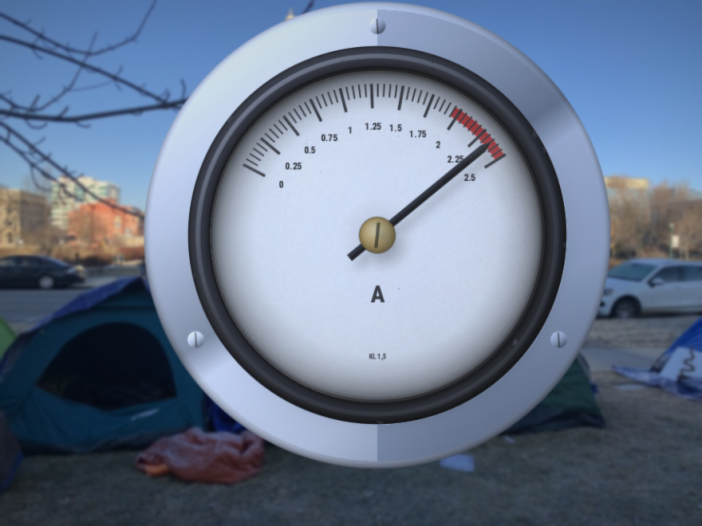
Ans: value=2.35 unit=A
